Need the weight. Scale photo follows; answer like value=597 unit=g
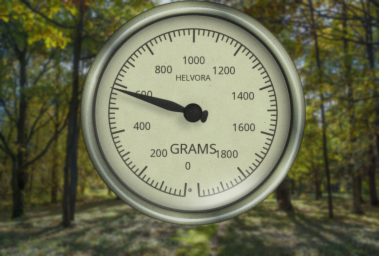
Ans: value=580 unit=g
